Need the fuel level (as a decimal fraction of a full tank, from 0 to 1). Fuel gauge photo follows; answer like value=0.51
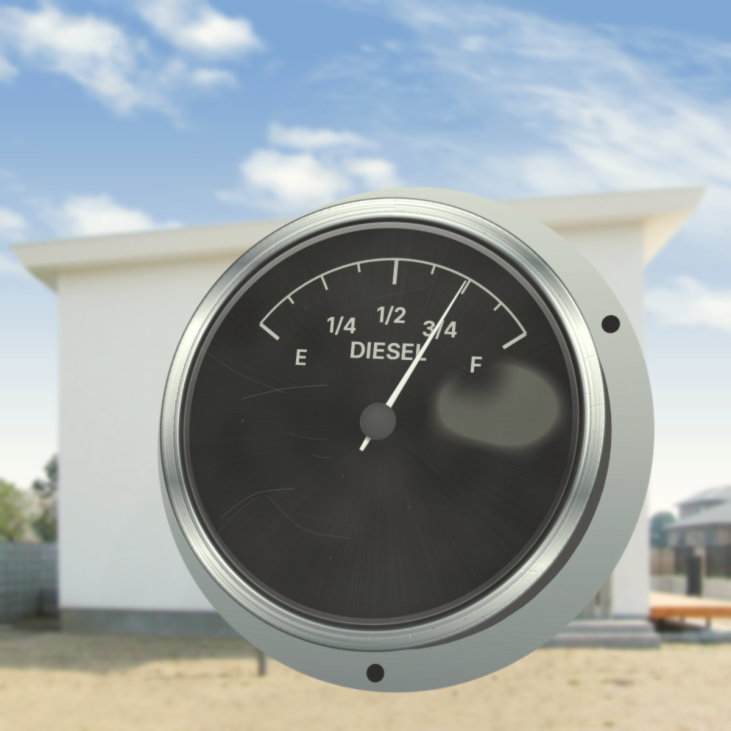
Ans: value=0.75
